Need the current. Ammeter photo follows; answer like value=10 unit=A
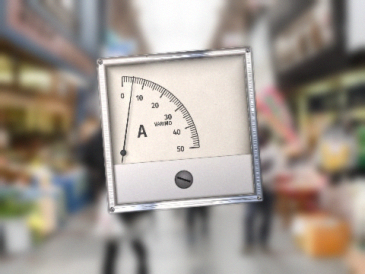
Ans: value=5 unit=A
